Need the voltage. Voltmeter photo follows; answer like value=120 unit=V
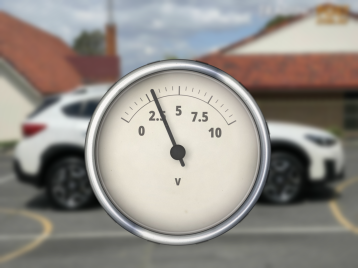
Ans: value=3 unit=V
